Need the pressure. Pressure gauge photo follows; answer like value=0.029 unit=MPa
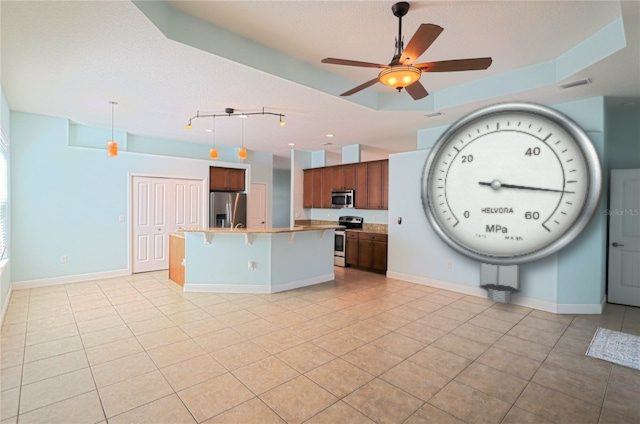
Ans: value=52 unit=MPa
